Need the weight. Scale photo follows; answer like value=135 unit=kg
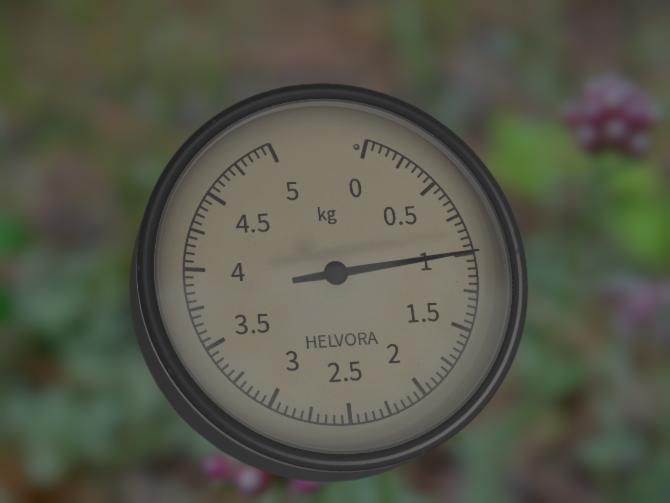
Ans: value=1 unit=kg
